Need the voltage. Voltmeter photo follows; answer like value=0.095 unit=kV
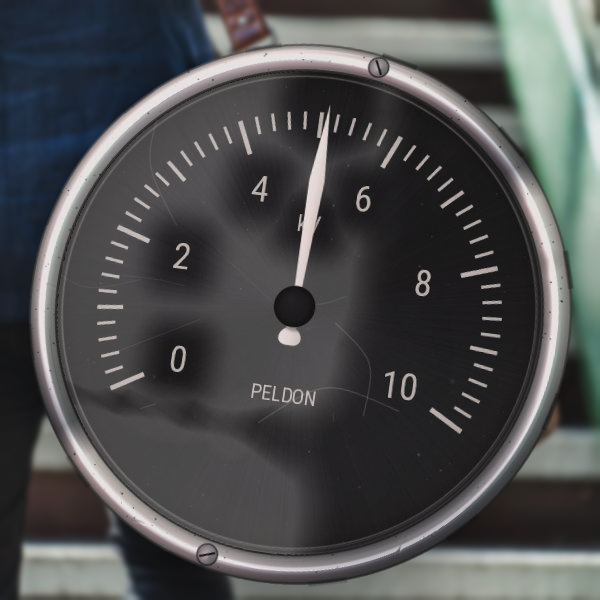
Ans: value=5.1 unit=kV
